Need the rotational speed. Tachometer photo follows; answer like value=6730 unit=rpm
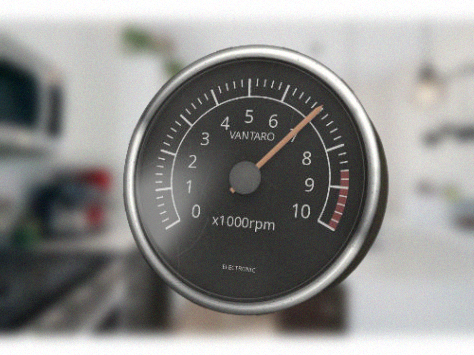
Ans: value=7000 unit=rpm
